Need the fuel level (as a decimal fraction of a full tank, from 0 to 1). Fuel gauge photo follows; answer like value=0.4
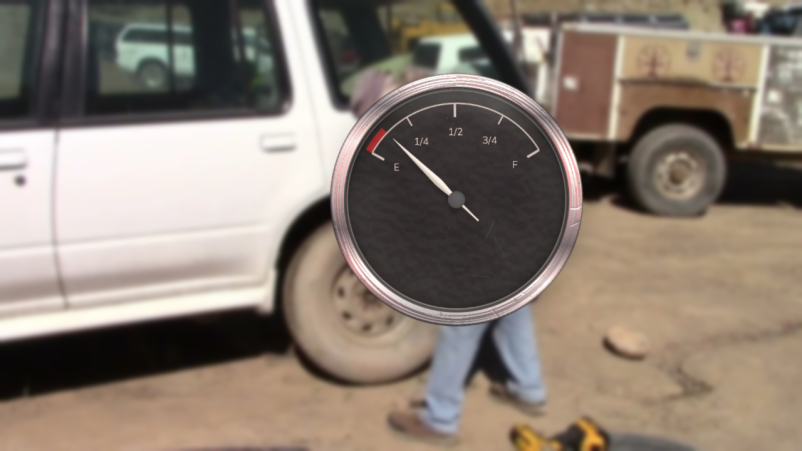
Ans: value=0.125
